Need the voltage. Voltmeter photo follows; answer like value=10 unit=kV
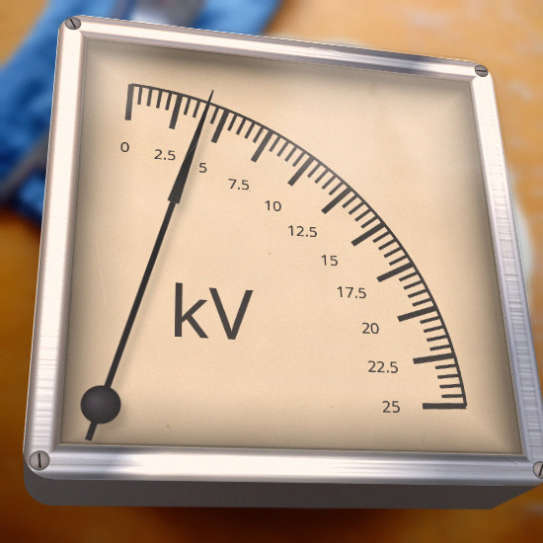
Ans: value=4 unit=kV
